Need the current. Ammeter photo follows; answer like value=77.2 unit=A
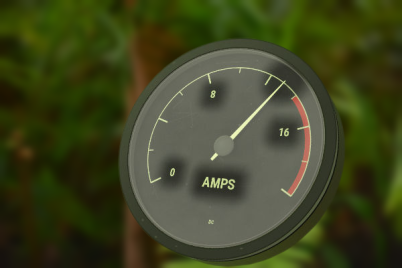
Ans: value=13 unit=A
